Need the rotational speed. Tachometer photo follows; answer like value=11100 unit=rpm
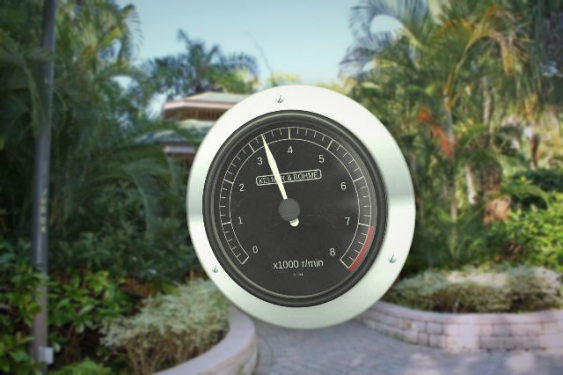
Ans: value=3400 unit=rpm
